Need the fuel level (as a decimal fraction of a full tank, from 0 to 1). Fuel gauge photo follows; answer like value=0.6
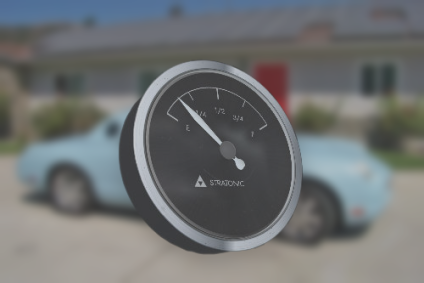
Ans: value=0.125
